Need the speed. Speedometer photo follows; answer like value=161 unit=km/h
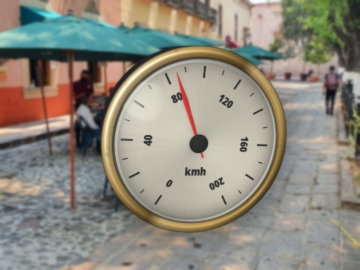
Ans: value=85 unit=km/h
